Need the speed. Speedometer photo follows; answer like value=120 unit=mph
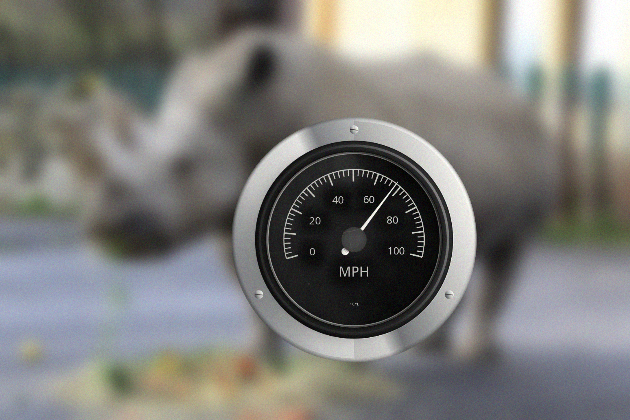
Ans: value=68 unit=mph
